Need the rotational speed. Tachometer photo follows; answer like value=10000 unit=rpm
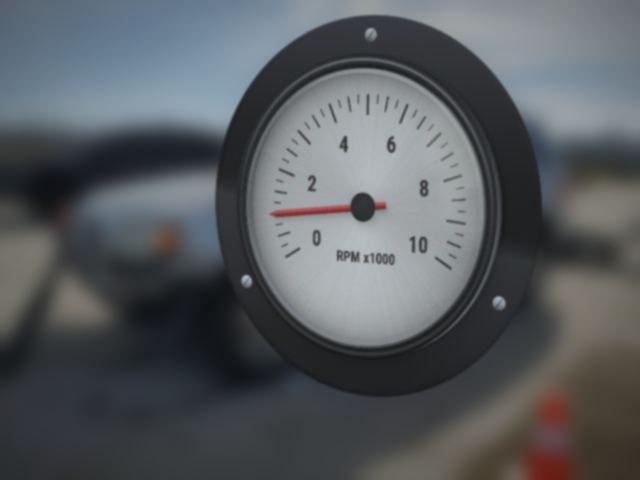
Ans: value=1000 unit=rpm
